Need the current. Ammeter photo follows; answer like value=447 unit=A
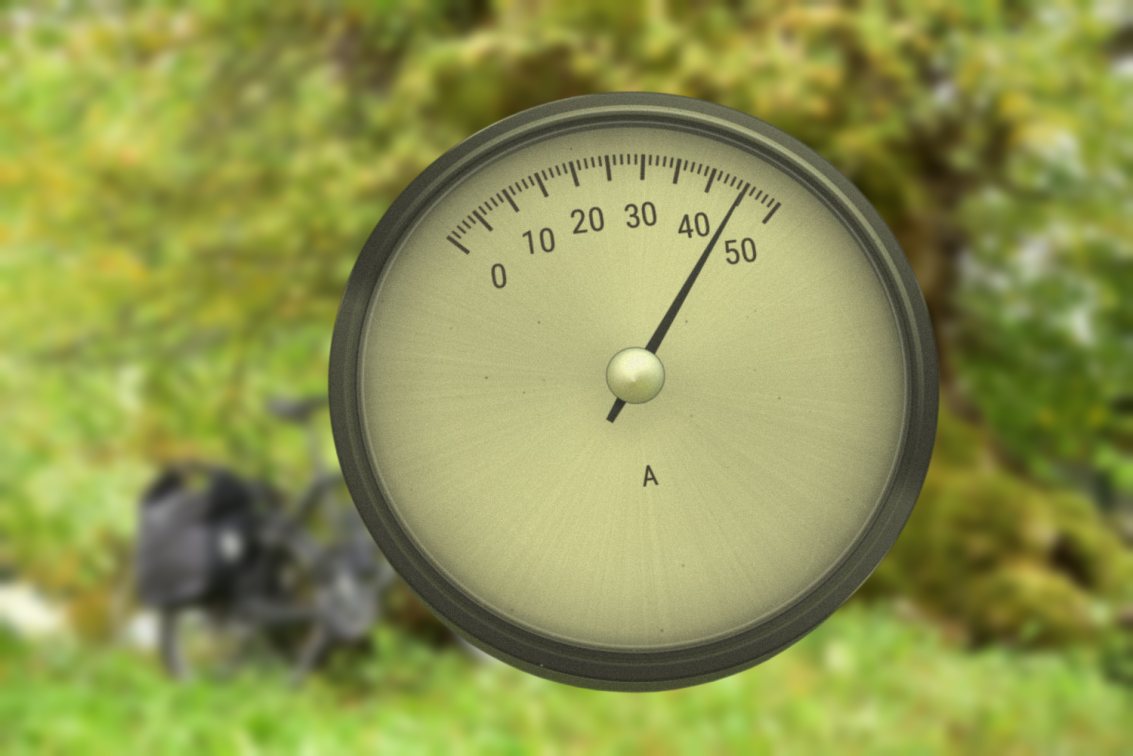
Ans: value=45 unit=A
